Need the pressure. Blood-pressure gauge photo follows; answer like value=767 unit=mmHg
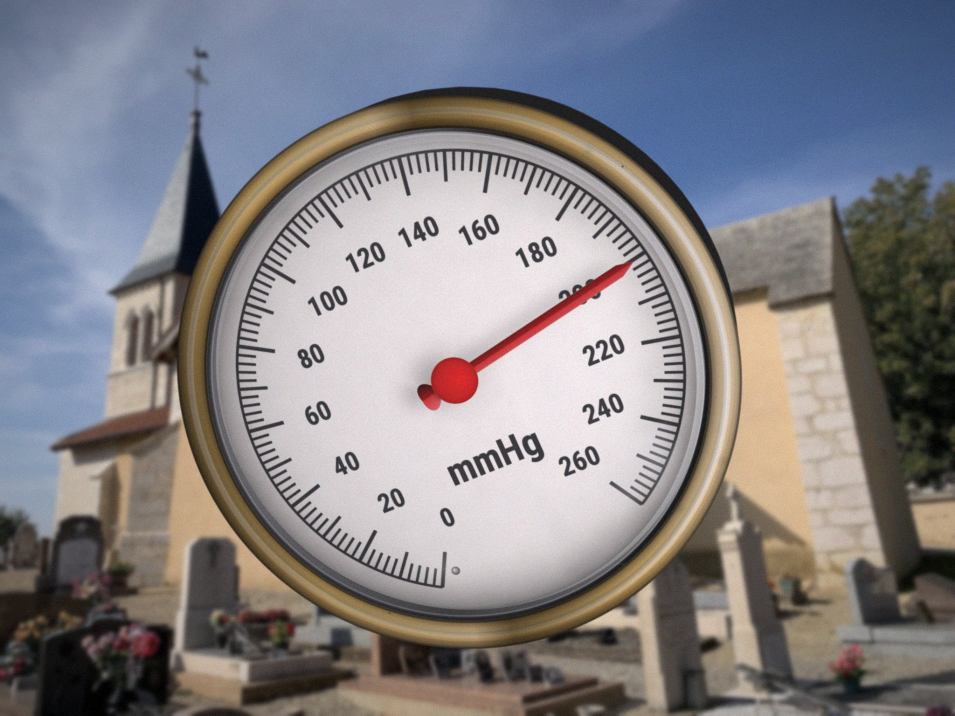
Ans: value=200 unit=mmHg
